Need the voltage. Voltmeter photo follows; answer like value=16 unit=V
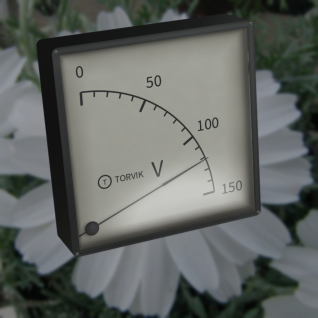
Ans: value=120 unit=V
